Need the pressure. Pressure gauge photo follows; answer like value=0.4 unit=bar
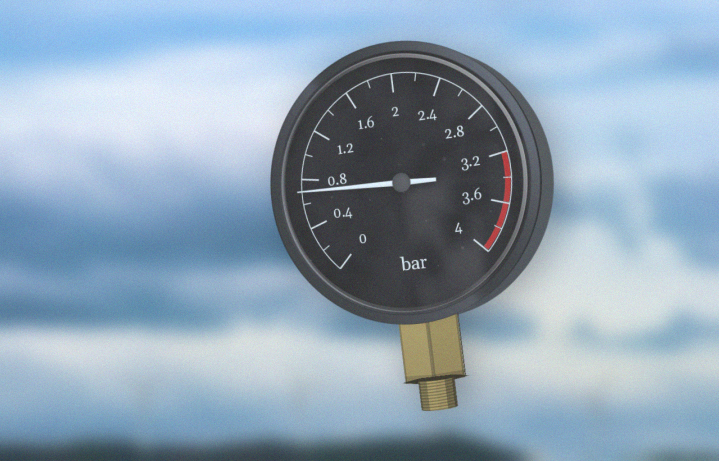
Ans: value=0.7 unit=bar
